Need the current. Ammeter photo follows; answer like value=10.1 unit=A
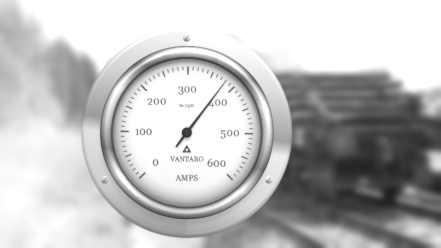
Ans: value=380 unit=A
